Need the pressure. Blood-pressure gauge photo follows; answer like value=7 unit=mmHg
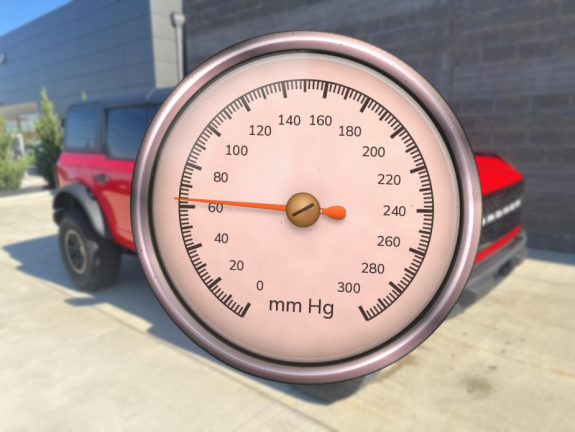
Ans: value=64 unit=mmHg
